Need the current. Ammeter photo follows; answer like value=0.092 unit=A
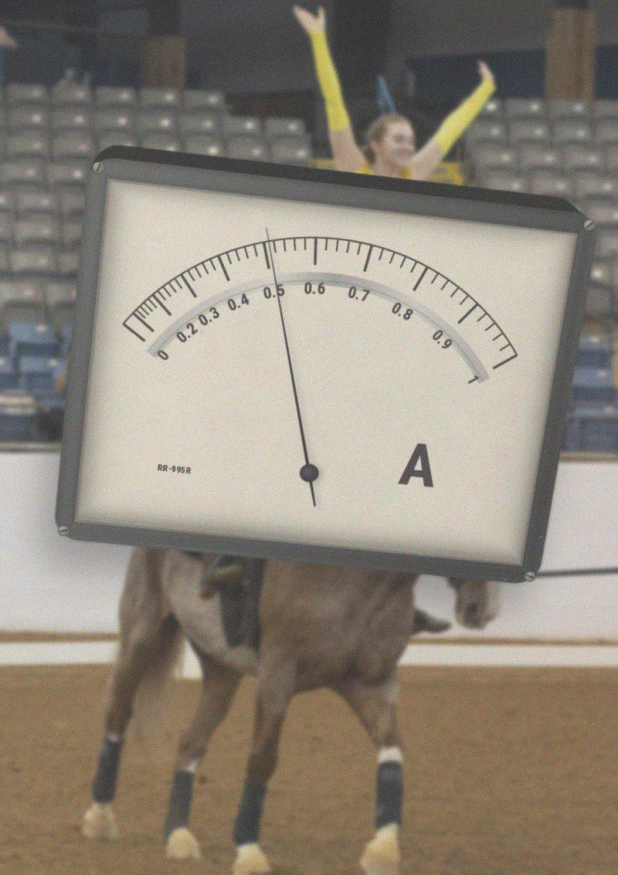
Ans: value=0.51 unit=A
